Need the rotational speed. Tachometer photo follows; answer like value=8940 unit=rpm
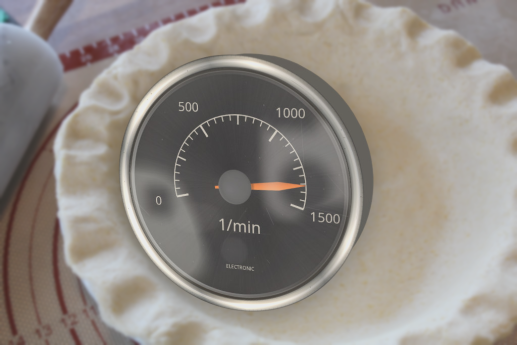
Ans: value=1350 unit=rpm
